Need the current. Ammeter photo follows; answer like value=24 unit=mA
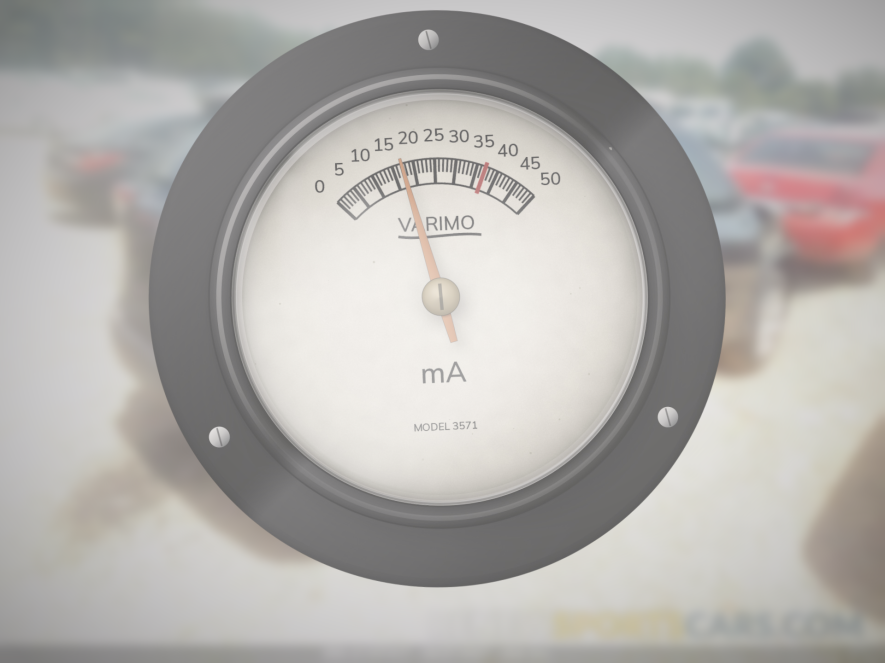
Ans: value=17 unit=mA
